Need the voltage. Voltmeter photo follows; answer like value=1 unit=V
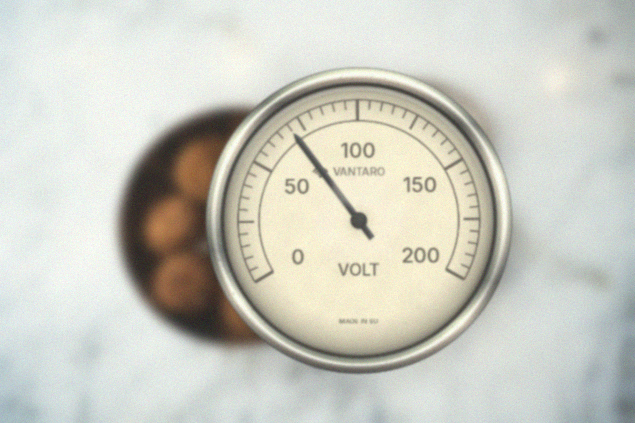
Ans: value=70 unit=V
